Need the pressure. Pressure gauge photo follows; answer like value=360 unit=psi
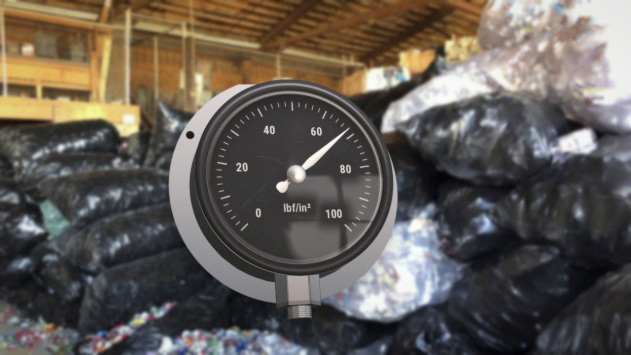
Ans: value=68 unit=psi
